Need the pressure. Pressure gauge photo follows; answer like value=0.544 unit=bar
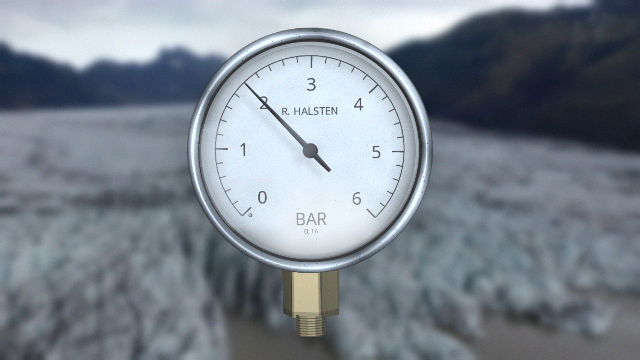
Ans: value=2 unit=bar
